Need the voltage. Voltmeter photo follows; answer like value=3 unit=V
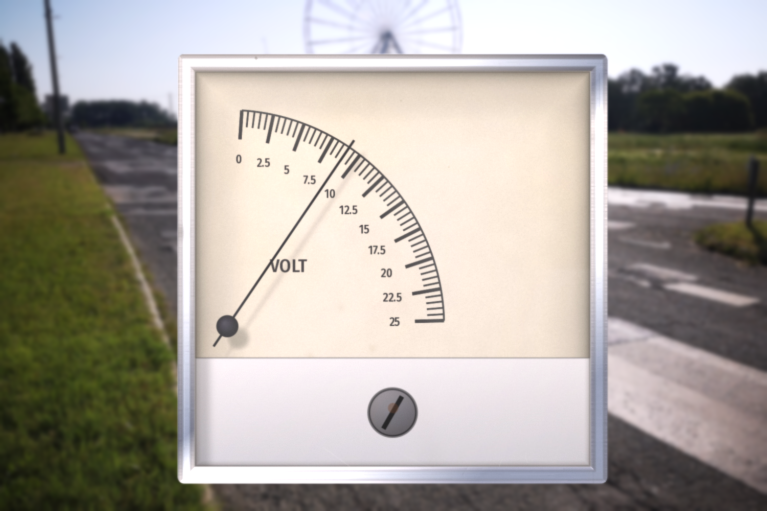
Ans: value=9 unit=V
